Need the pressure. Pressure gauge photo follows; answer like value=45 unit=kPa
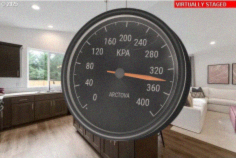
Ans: value=340 unit=kPa
